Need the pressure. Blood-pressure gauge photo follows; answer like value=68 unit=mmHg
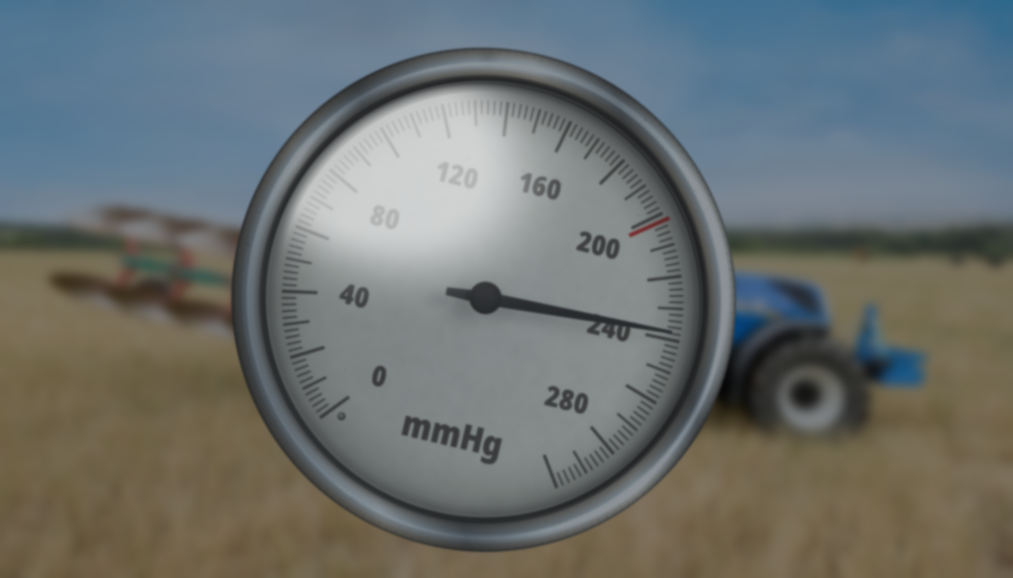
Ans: value=238 unit=mmHg
